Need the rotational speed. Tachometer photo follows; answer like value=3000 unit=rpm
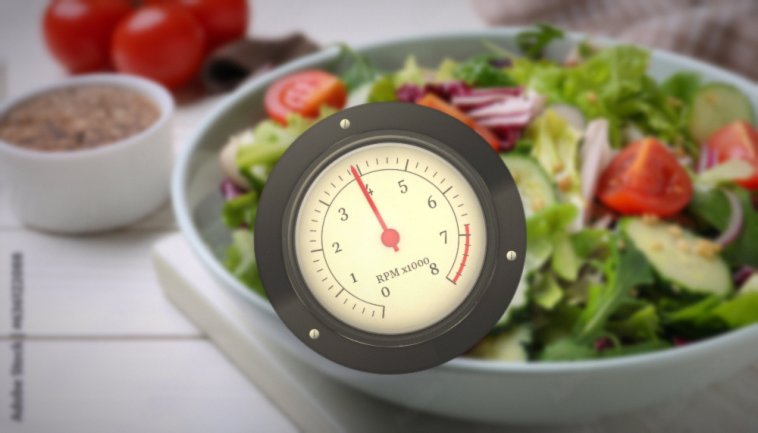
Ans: value=3900 unit=rpm
